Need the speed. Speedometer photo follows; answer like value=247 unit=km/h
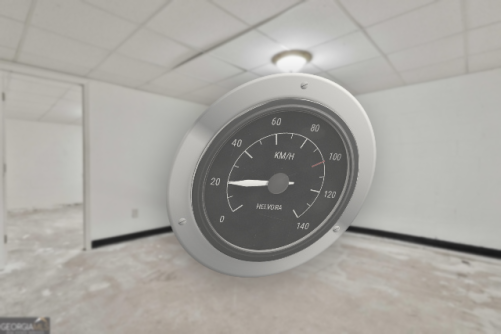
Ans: value=20 unit=km/h
